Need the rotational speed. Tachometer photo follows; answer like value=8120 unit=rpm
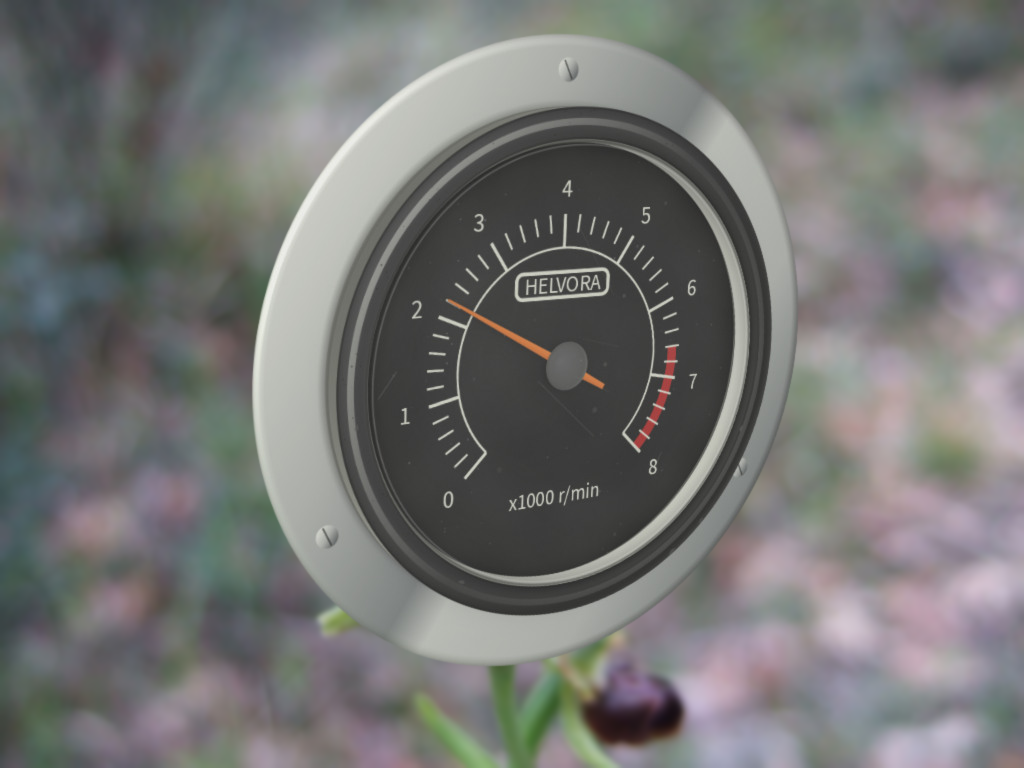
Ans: value=2200 unit=rpm
